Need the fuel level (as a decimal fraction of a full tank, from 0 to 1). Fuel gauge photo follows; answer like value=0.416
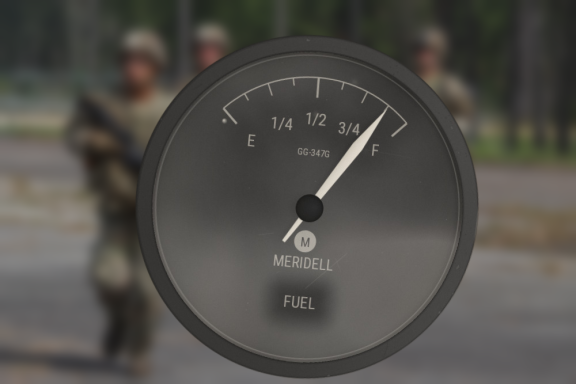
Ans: value=0.875
